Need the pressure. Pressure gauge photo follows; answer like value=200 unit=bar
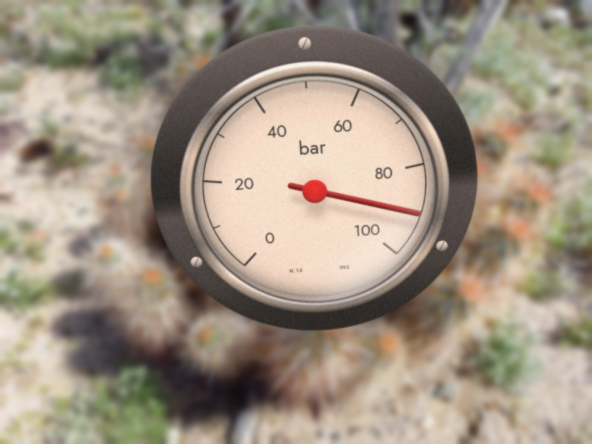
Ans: value=90 unit=bar
